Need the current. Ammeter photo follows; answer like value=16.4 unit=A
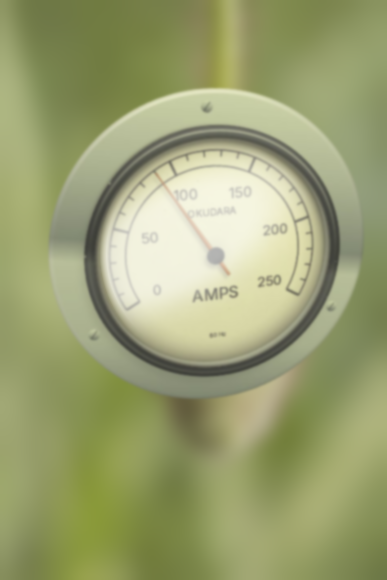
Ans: value=90 unit=A
